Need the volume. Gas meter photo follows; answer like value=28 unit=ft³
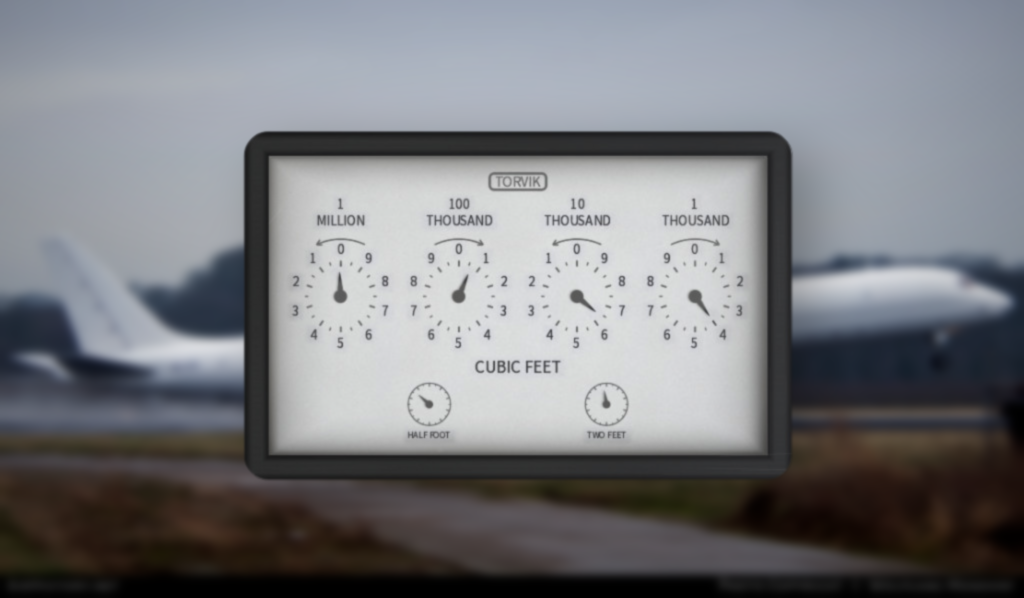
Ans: value=6400 unit=ft³
